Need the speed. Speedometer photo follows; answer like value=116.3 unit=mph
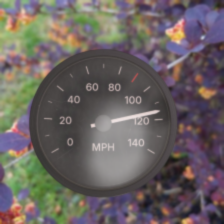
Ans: value=115 unit=mph
